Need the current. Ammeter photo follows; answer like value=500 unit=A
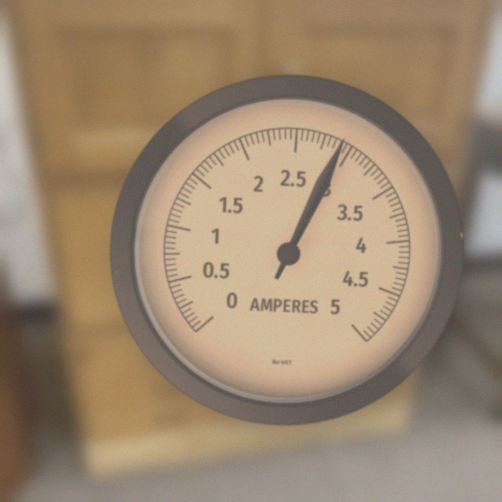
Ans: value=2.9 unit=A
